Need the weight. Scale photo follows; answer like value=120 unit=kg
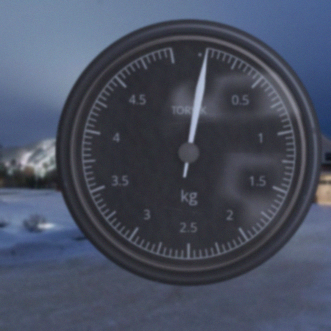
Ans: value=0 unit=kg
